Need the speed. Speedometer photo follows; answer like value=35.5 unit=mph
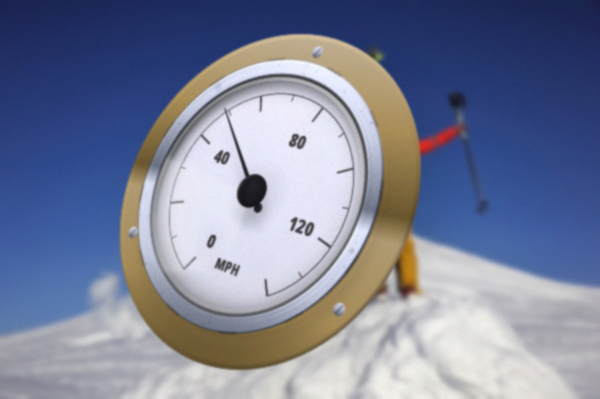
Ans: value=50 unit=mph
